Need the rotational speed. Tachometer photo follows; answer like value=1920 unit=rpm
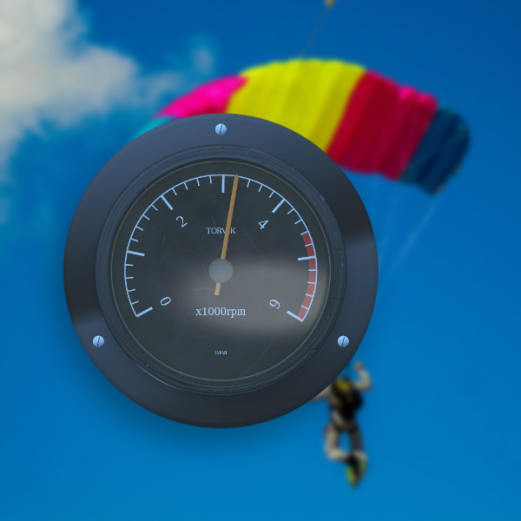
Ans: value=3200 unit=rpm
